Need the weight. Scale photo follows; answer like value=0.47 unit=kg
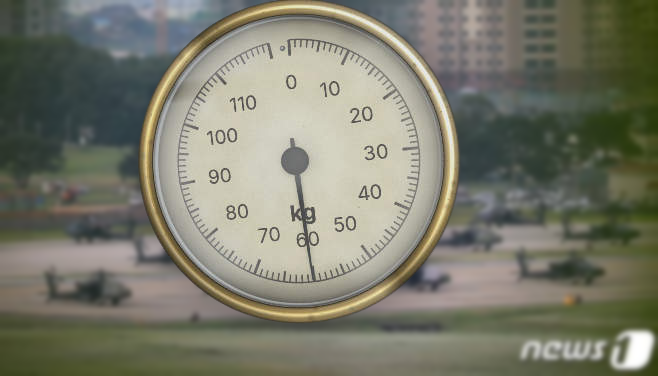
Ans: value=60 unit=kg
